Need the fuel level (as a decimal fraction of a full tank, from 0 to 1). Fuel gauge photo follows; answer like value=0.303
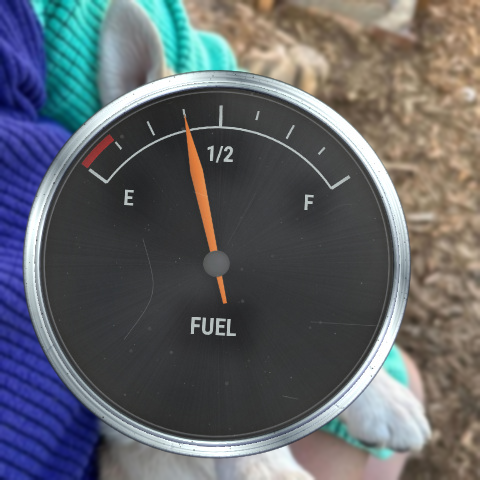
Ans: value=0.375
